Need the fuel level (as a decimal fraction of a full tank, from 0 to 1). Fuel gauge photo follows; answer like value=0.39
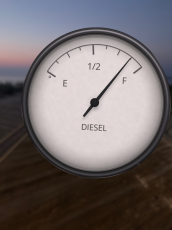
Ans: value=0.875
